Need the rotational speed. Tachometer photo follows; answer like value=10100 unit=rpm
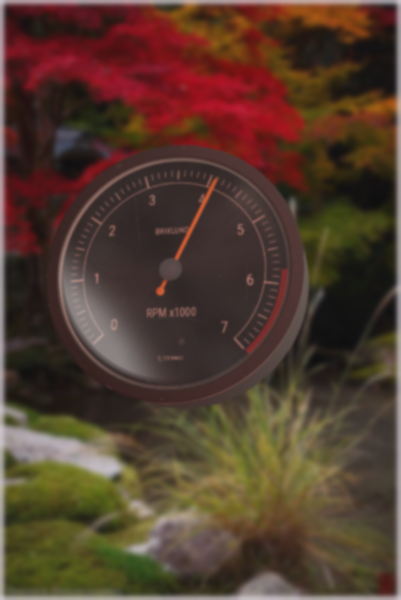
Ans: value=4100 unit=rpm
